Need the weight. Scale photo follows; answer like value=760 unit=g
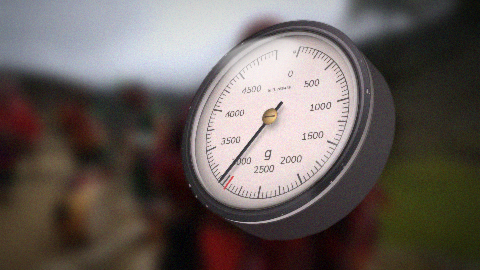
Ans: value=3000 unit=g
